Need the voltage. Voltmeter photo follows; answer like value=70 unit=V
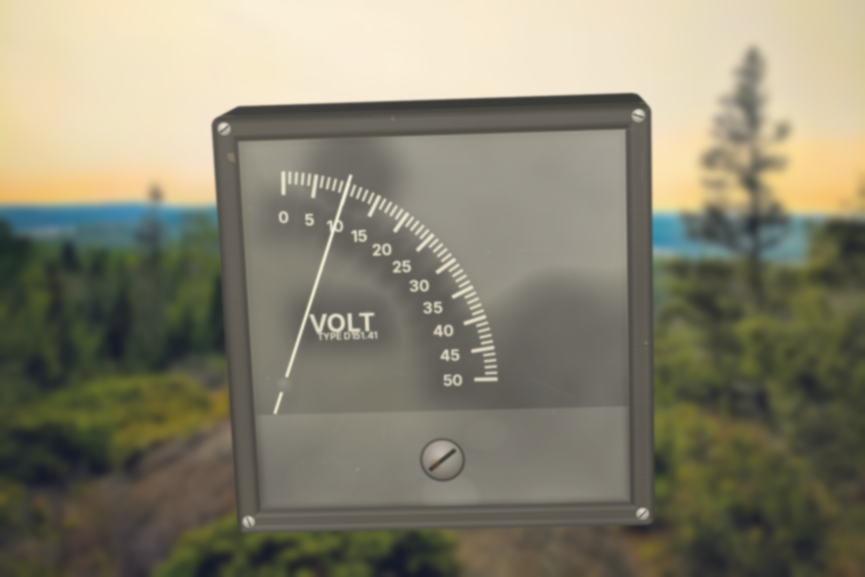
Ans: value=10 unit=V
